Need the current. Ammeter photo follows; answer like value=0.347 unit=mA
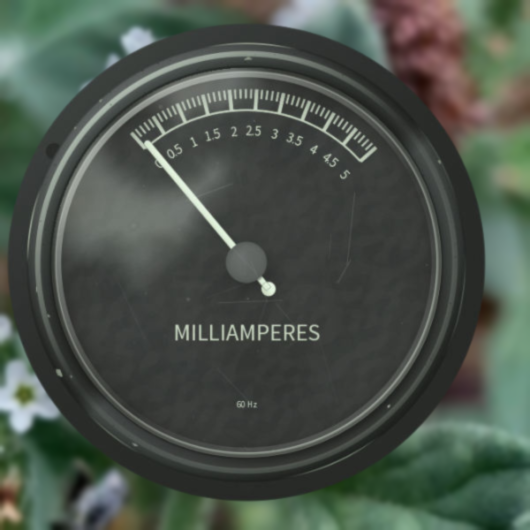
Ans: value=0.1 unit=mA
